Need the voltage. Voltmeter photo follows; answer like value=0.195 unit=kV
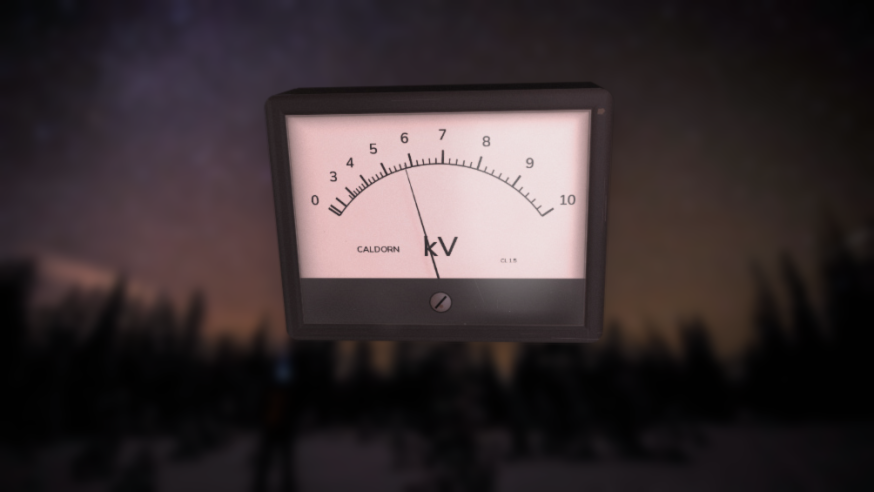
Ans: value=5.8 unit=kV
